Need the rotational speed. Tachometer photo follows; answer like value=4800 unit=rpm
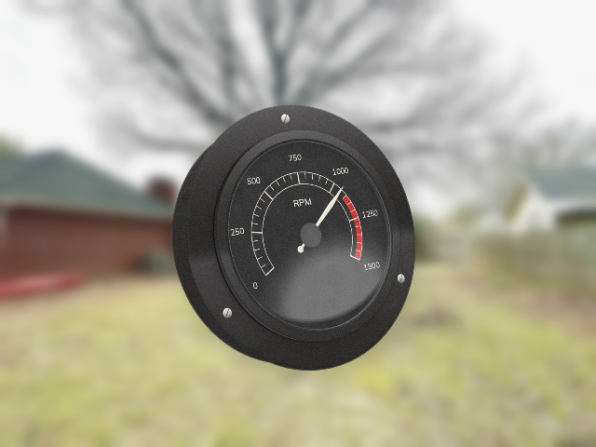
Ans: value=1050 unit=rpm
